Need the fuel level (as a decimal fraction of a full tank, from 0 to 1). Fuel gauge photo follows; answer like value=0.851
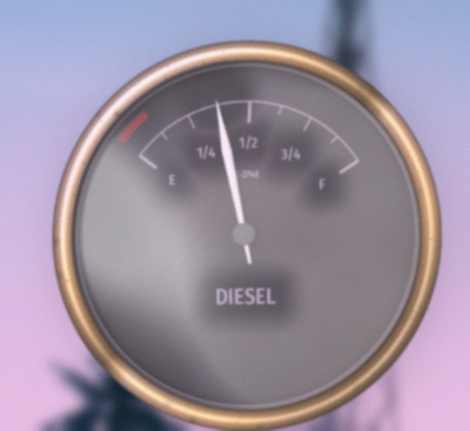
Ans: value=0.375
